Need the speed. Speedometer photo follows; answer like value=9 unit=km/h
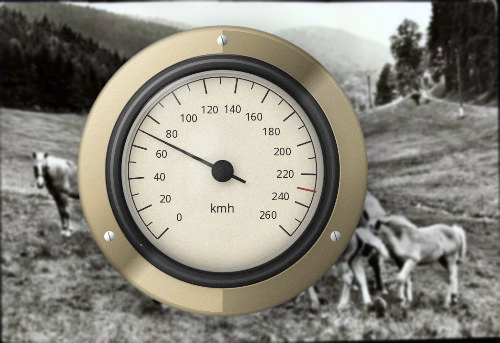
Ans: value=70 unit=km/h
